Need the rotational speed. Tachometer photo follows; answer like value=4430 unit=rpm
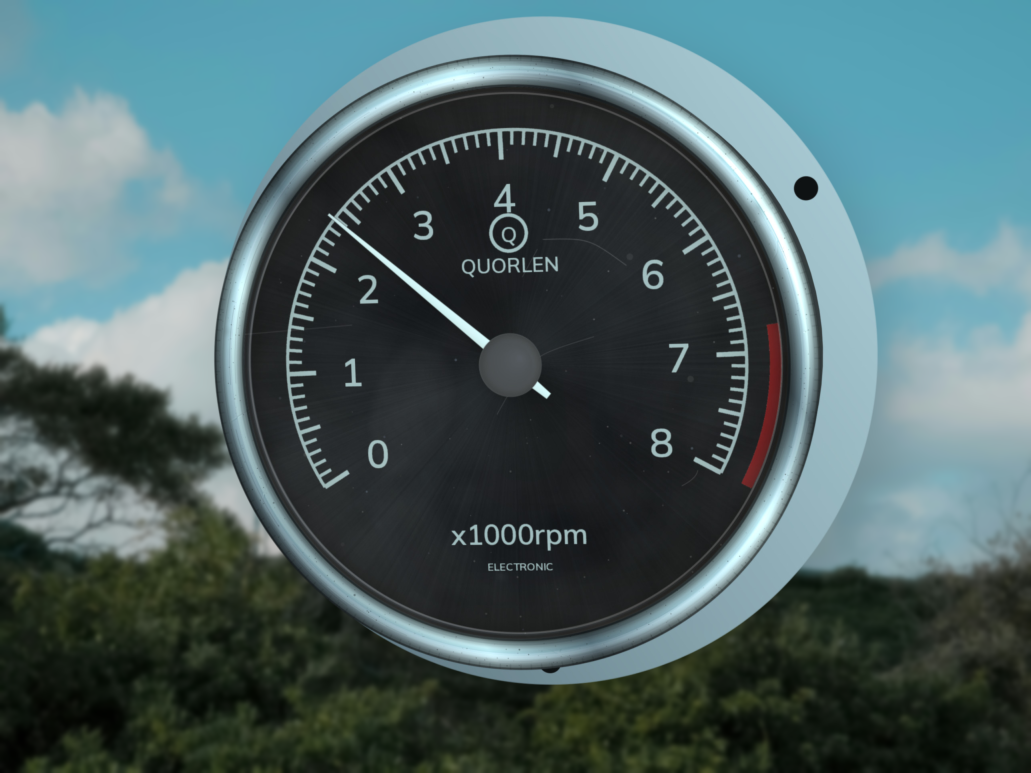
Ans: value=2400 unit=rpm
